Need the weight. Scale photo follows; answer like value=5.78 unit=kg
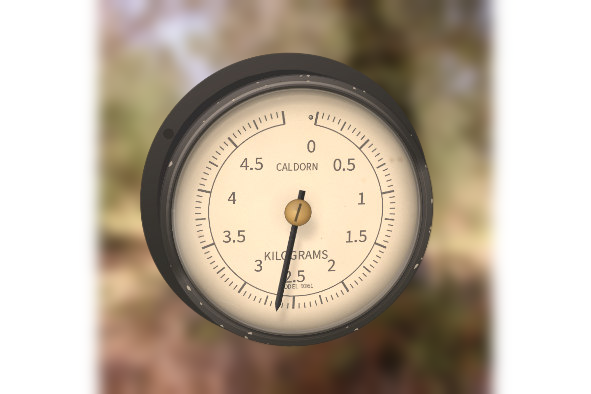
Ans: value=2.65 unit=kg
